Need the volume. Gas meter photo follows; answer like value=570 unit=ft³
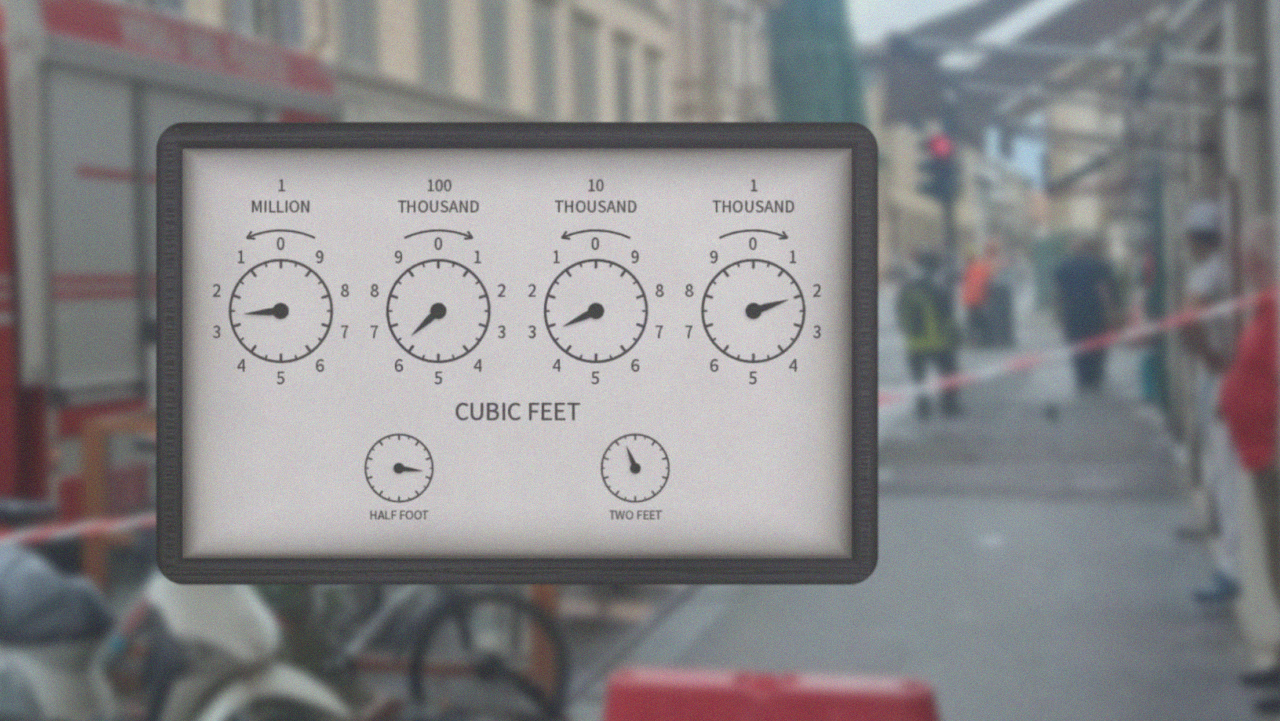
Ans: value=263200 unit=ft³
